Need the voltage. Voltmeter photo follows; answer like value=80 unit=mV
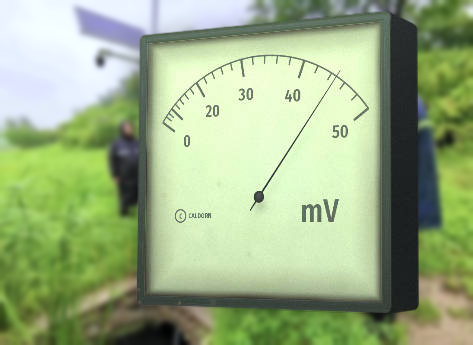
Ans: value=45 unit=mV
